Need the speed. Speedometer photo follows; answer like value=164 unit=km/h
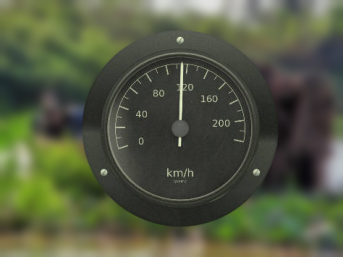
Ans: value=115 unit=km/h
